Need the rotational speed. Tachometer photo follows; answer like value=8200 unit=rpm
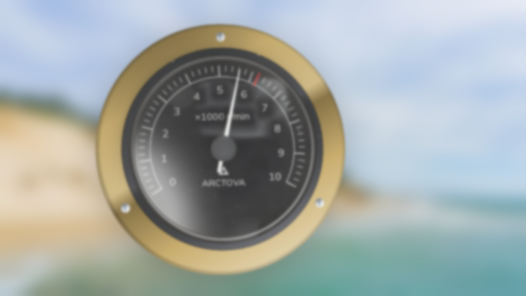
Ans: value=5600 unit=rpm
